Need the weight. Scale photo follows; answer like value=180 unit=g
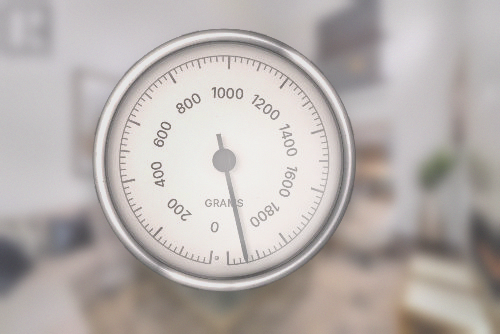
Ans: value=1940 unit=g
